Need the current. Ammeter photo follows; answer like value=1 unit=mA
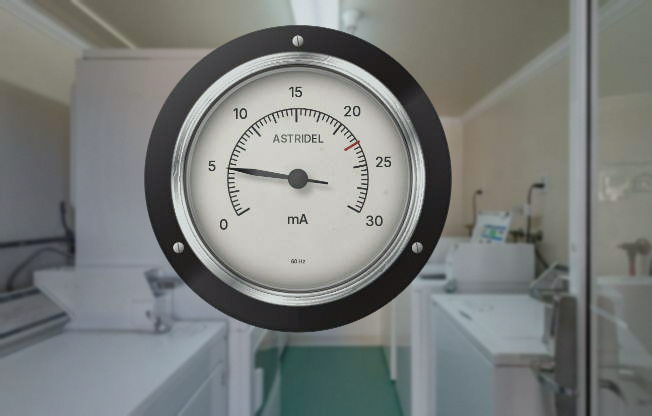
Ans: value=5 unit=mA
